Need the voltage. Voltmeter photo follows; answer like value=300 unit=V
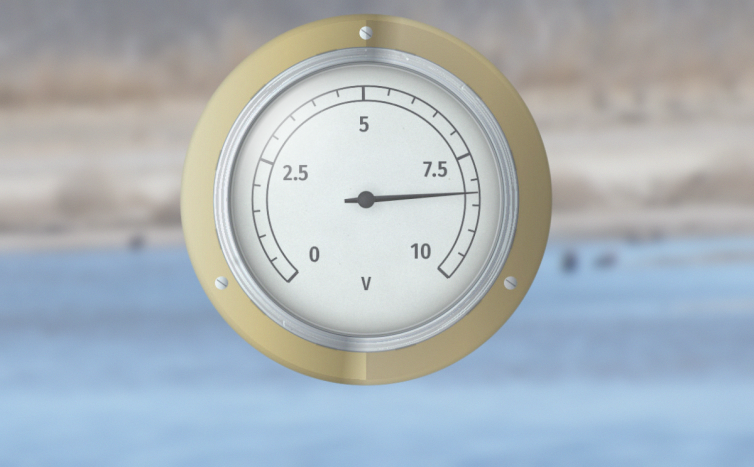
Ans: value=8.25 unit=V
